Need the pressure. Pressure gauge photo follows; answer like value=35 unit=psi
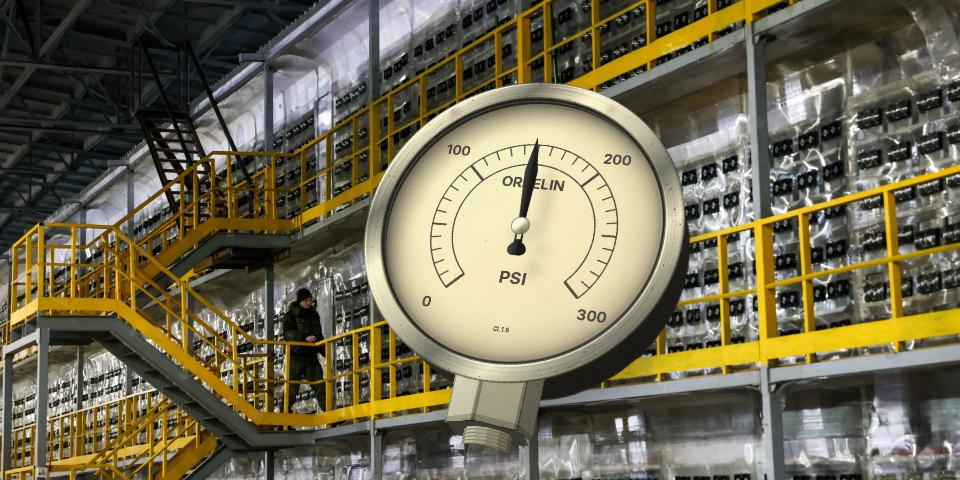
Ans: value=150 unit=psi
